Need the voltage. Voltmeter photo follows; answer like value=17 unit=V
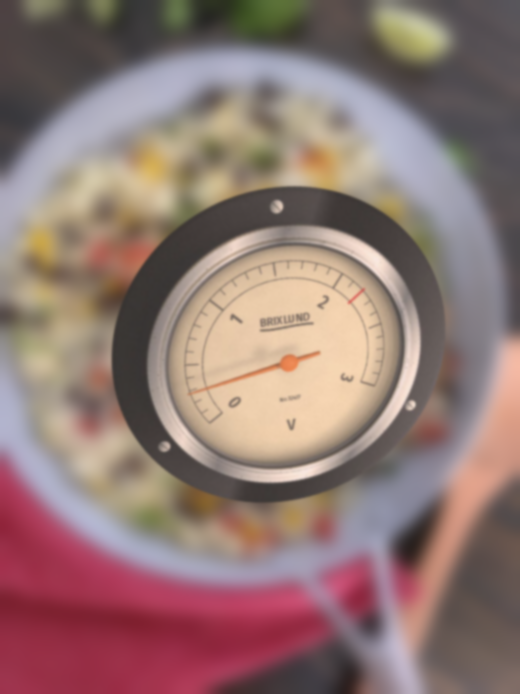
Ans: value=0.3 unit=V
